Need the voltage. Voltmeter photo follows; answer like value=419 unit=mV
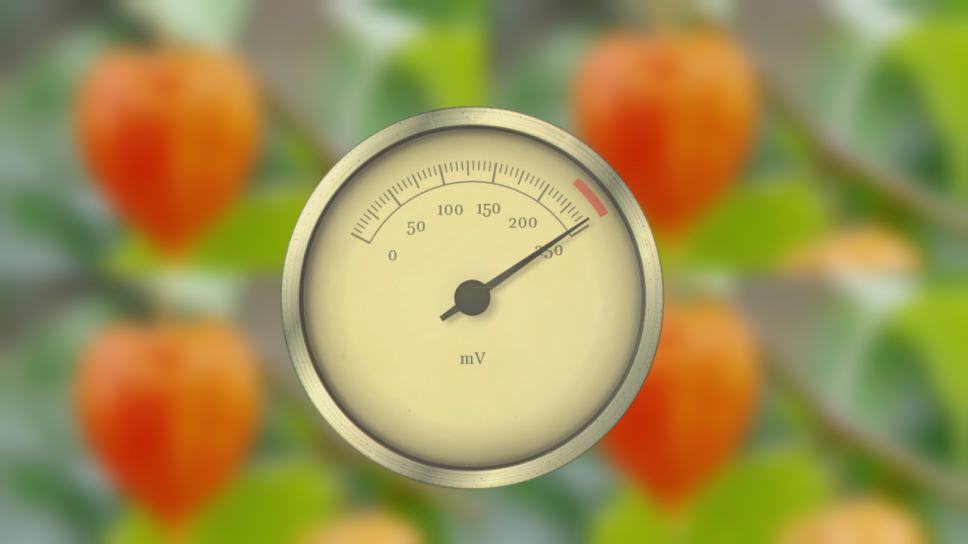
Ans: value=245 unit=mV
